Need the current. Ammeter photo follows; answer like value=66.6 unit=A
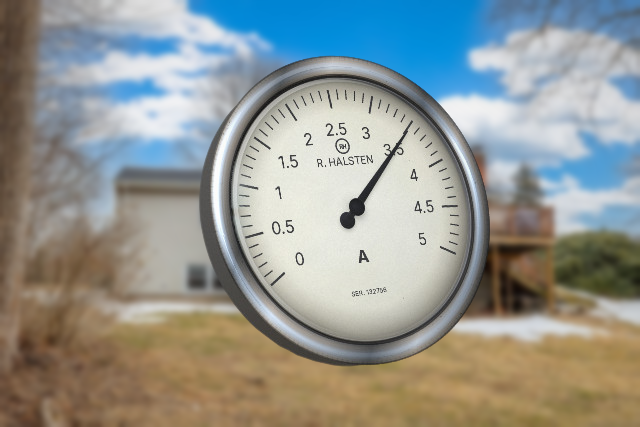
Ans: value=3.5 unit=A
